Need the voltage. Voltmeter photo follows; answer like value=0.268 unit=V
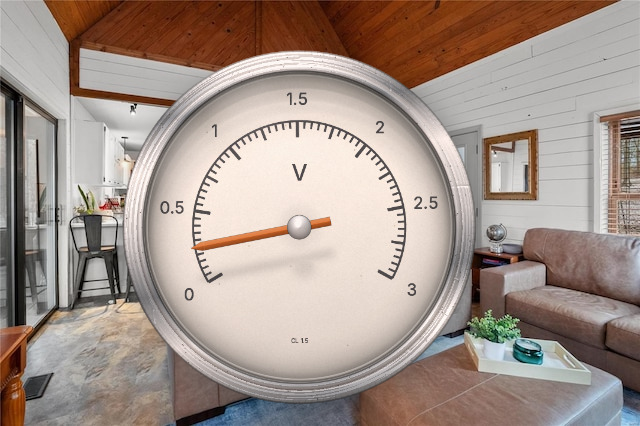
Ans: value=0.25 unit=V
